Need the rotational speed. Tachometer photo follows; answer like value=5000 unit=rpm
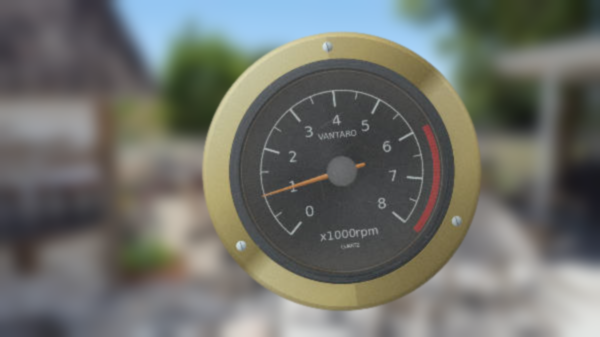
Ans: value=1000 unit=rpm
